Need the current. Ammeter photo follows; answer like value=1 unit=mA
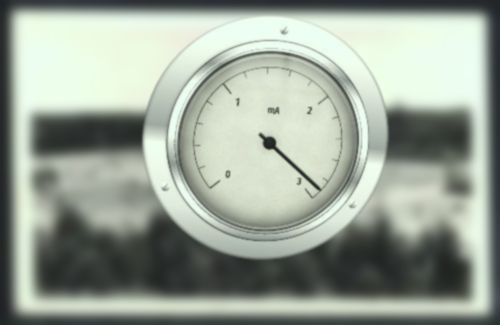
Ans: value=2.9 unit=mA
